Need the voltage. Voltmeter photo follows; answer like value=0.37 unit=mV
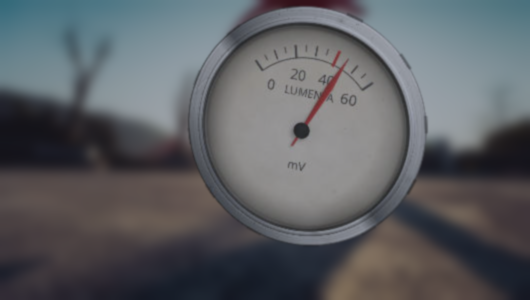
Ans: value=45 unit=mV
